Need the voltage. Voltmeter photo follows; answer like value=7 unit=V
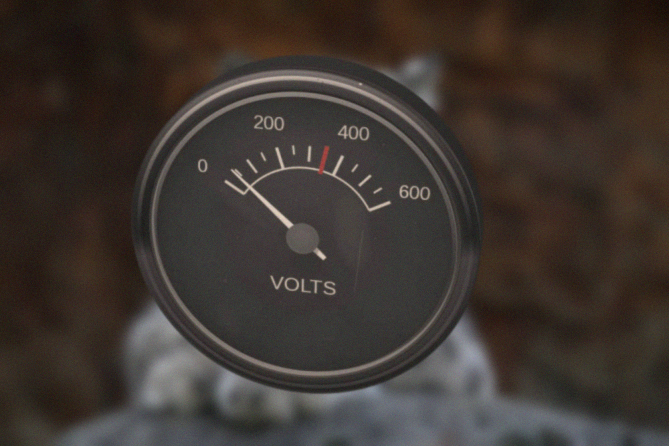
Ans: value=50 unit=V
